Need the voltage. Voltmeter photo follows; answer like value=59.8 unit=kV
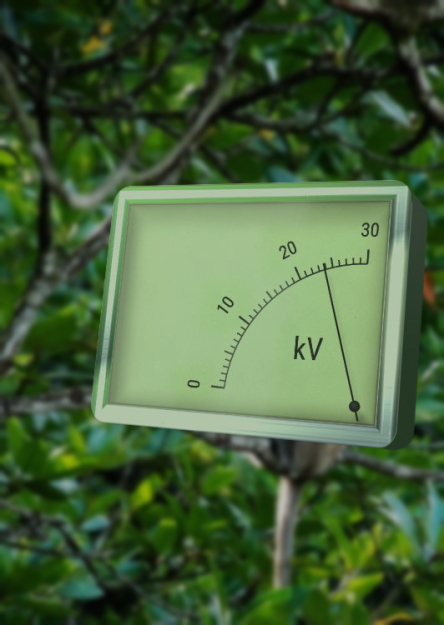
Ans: value=24 unit=kV
